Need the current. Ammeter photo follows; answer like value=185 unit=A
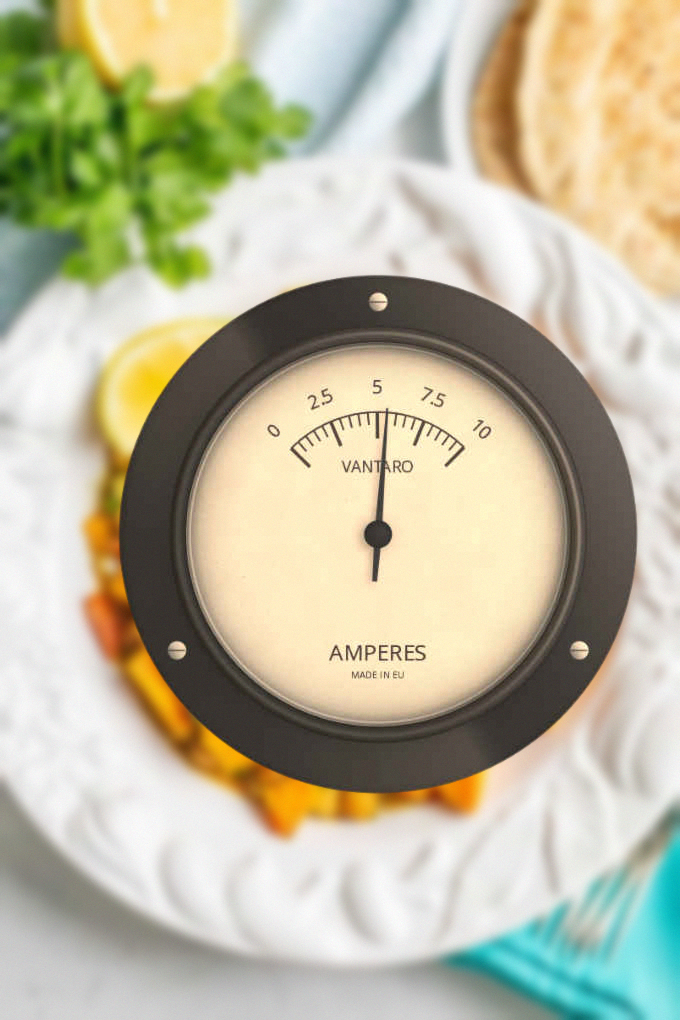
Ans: value=5.5 unit=A
